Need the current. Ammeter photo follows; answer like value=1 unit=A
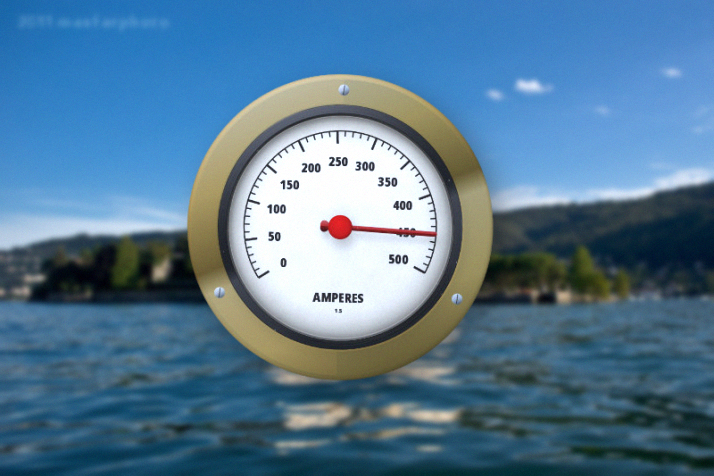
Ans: value=450 unit=A
